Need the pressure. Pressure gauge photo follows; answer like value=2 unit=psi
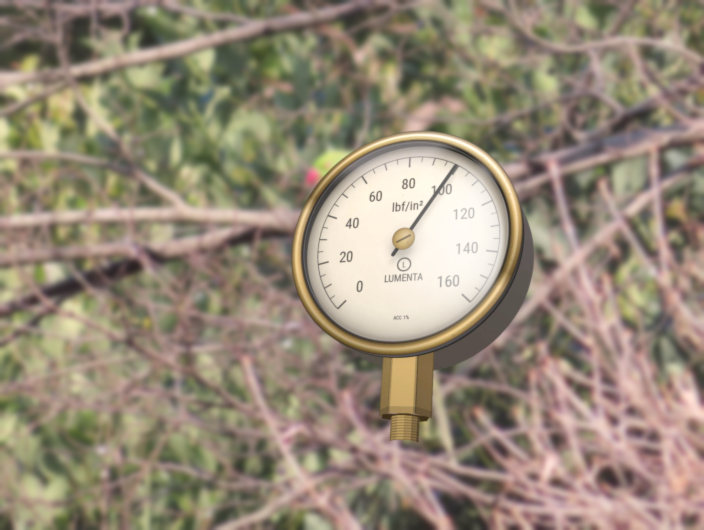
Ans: value=100 unit=psi
